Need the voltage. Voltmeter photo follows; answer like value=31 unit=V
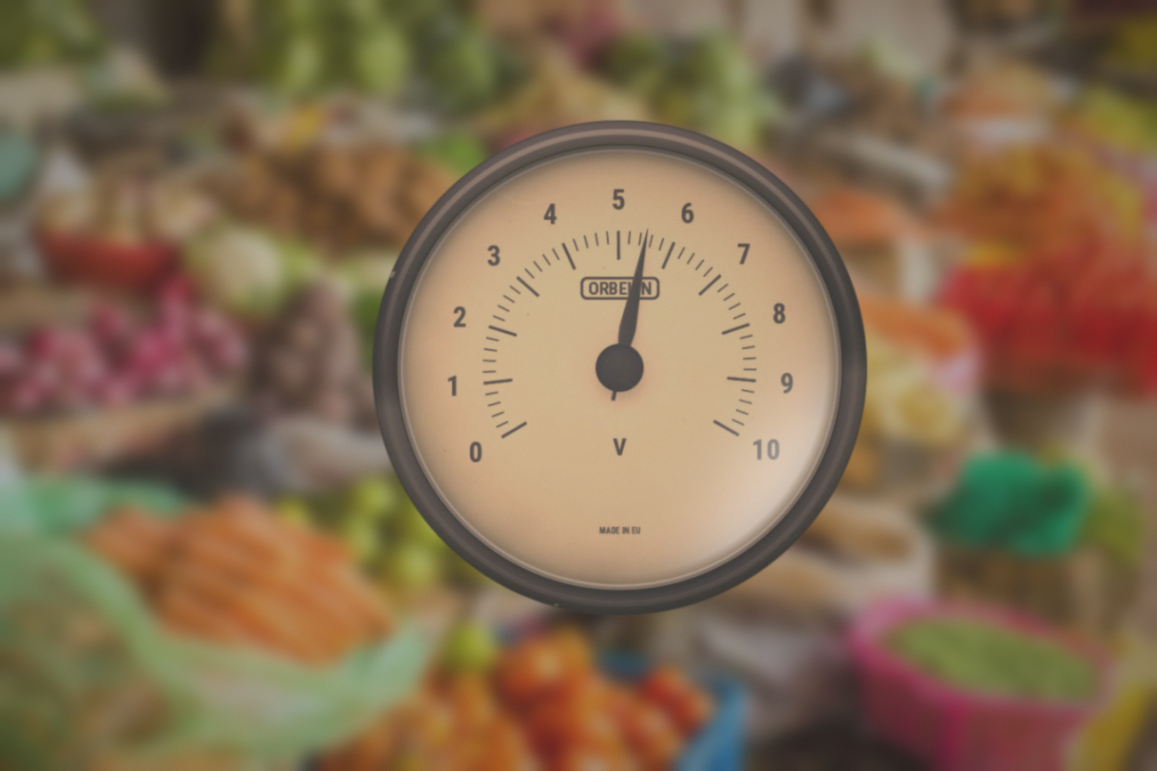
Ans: value=5.5 unit=V
